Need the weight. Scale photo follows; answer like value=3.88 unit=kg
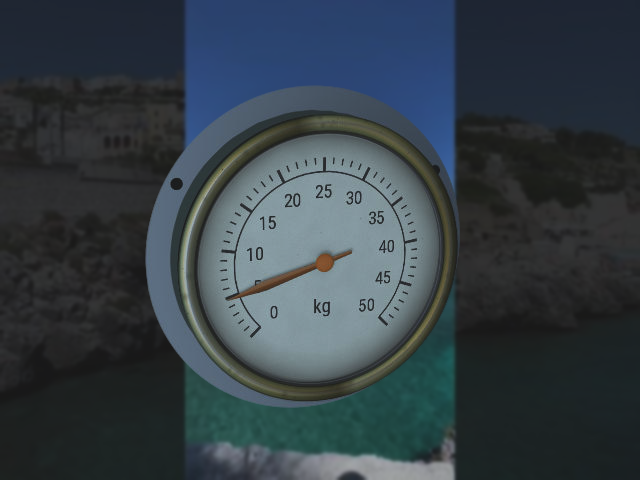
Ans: value=5 unit=kg
